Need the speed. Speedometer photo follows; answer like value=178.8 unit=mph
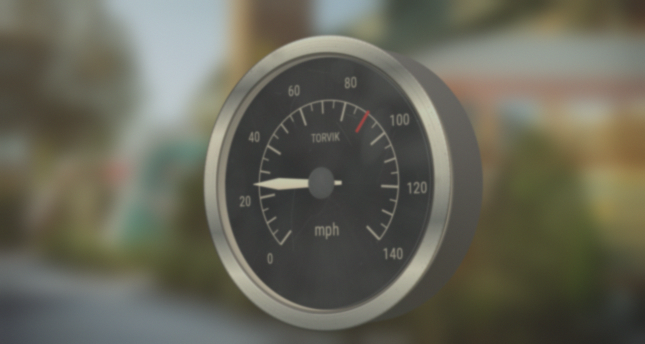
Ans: value=25 unit=mph
